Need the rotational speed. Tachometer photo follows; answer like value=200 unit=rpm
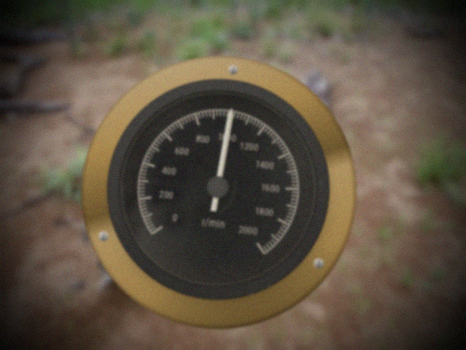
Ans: value=1000 unit=rpm
